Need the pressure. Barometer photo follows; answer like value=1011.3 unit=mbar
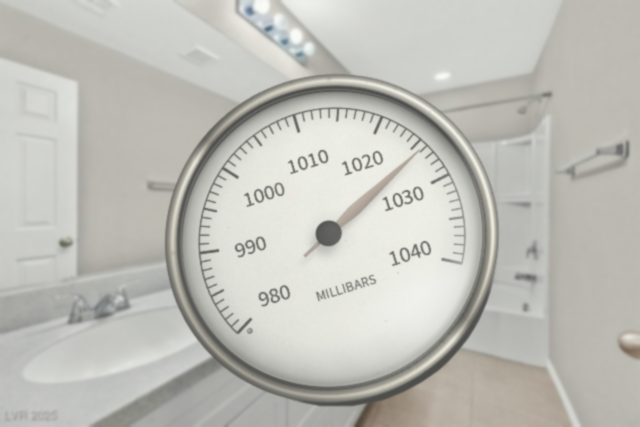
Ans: value=1026 unit=mbar
